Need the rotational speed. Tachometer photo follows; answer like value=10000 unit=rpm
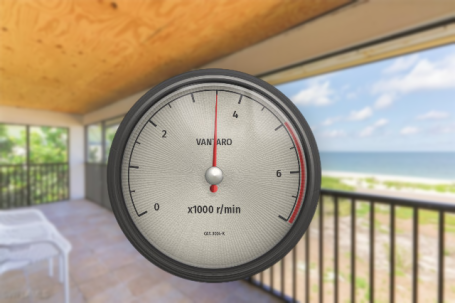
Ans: value=3500 unit=rpm
